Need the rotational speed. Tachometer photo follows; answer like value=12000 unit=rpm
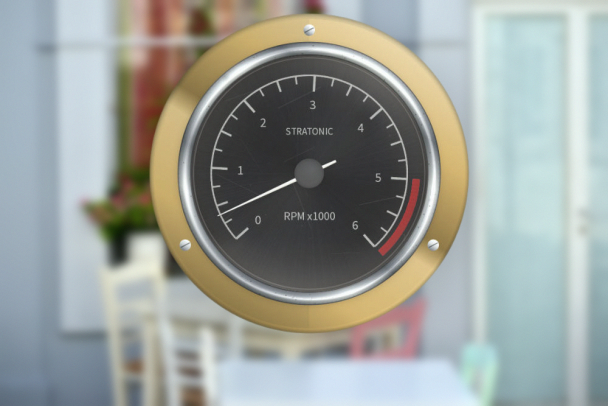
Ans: value=375 unit=rpm
